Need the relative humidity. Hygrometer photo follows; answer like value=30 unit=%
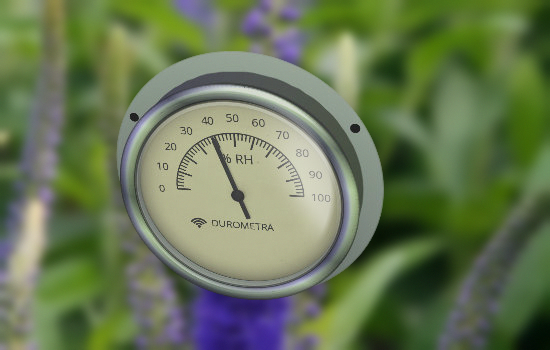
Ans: value=40 unit=%
